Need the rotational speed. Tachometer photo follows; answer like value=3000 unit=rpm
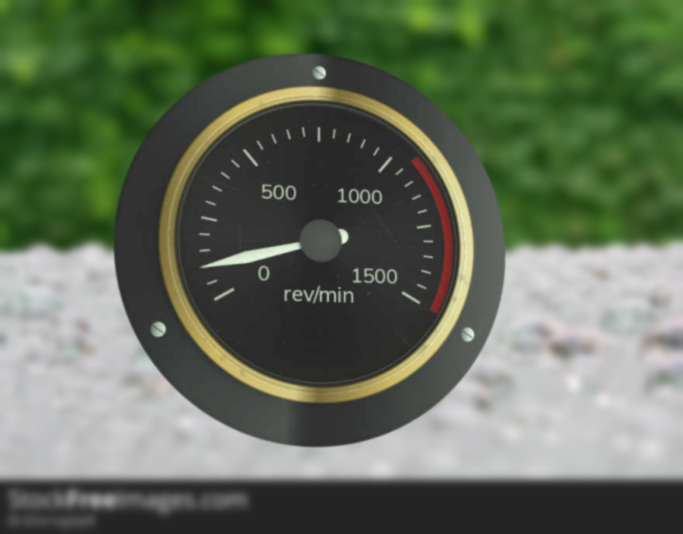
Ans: value=100 unit=rpm
